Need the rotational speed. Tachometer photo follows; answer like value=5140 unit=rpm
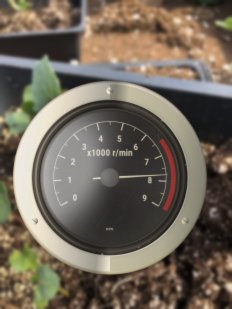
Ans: value=7750 unit=rpm
